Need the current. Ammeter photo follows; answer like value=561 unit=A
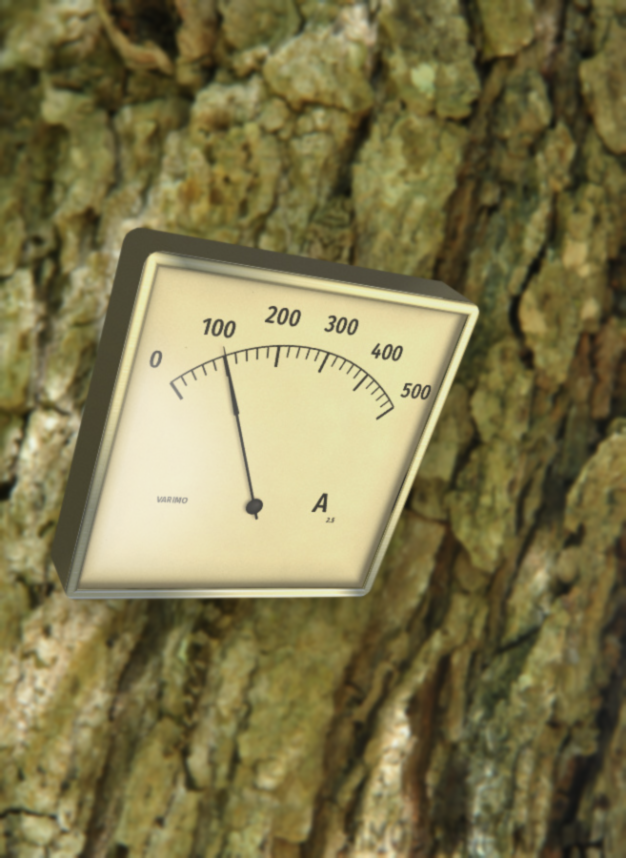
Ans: value=100 unit=A
